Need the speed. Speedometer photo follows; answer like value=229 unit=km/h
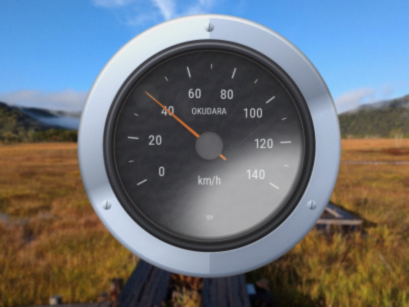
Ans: value=40 unit=km/h
